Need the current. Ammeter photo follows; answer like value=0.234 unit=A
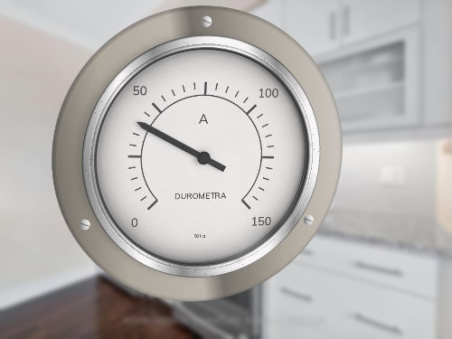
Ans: value=40 unit=A
